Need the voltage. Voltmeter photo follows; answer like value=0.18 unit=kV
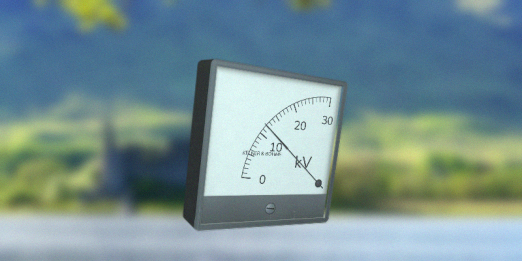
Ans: value=12 unit=kV
